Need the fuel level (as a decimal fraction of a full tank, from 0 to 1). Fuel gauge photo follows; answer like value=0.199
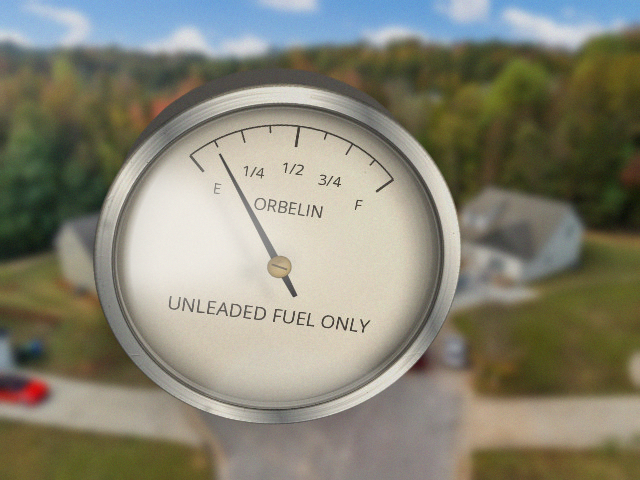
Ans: value=0.125
